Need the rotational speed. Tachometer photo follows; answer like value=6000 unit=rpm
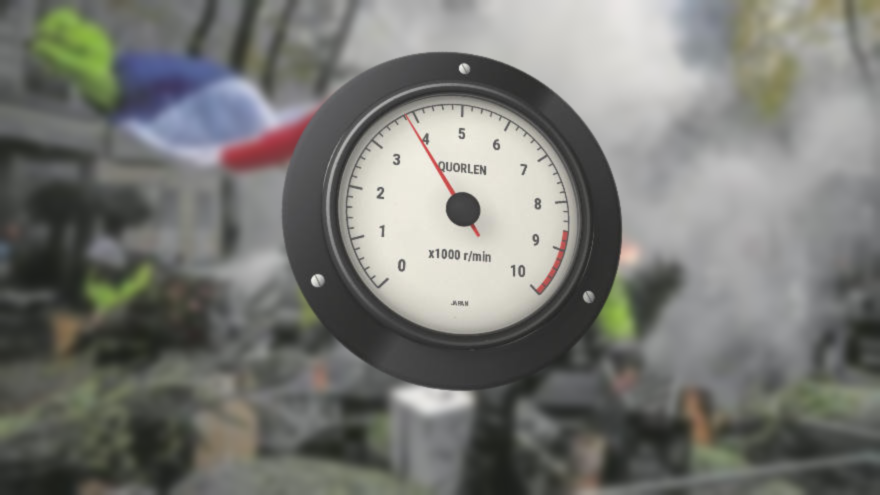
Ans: value=3800 unit=rpm
